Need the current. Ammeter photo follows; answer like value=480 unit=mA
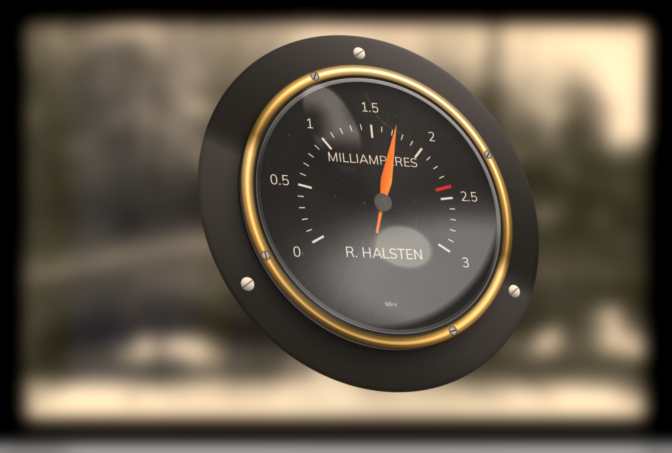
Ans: value=1.7 unit=mA
